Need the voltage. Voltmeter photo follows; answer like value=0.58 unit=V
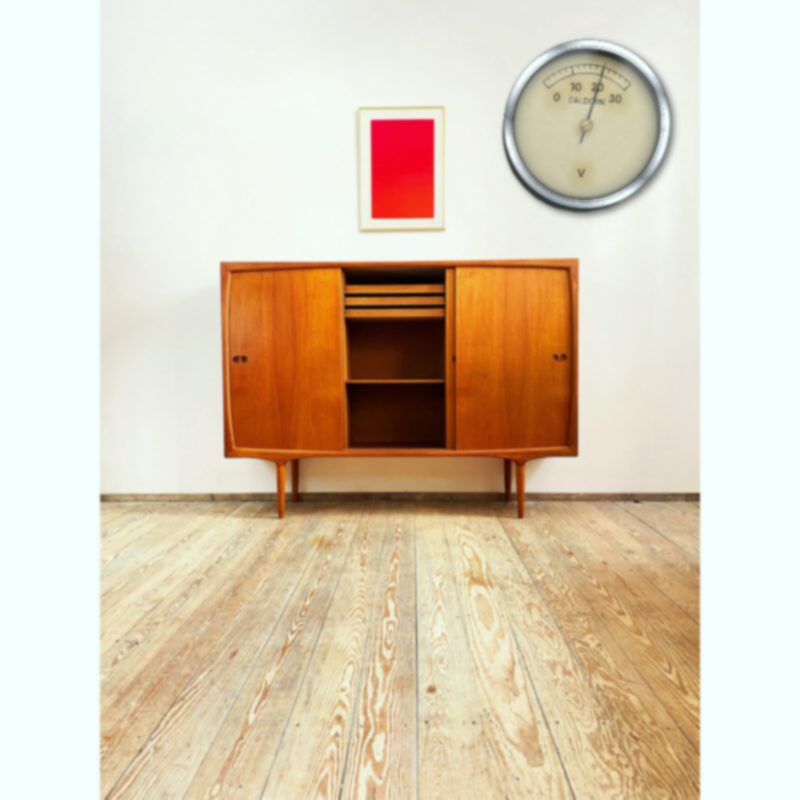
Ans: value=20 unit=V
